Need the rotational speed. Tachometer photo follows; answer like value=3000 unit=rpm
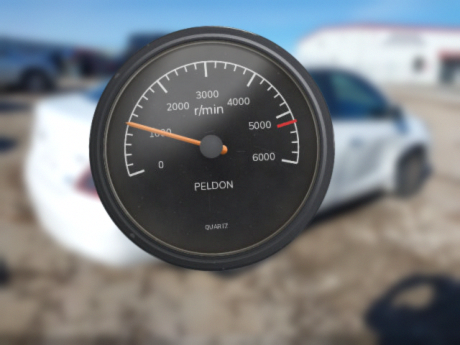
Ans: value=1000 unit=rpm
